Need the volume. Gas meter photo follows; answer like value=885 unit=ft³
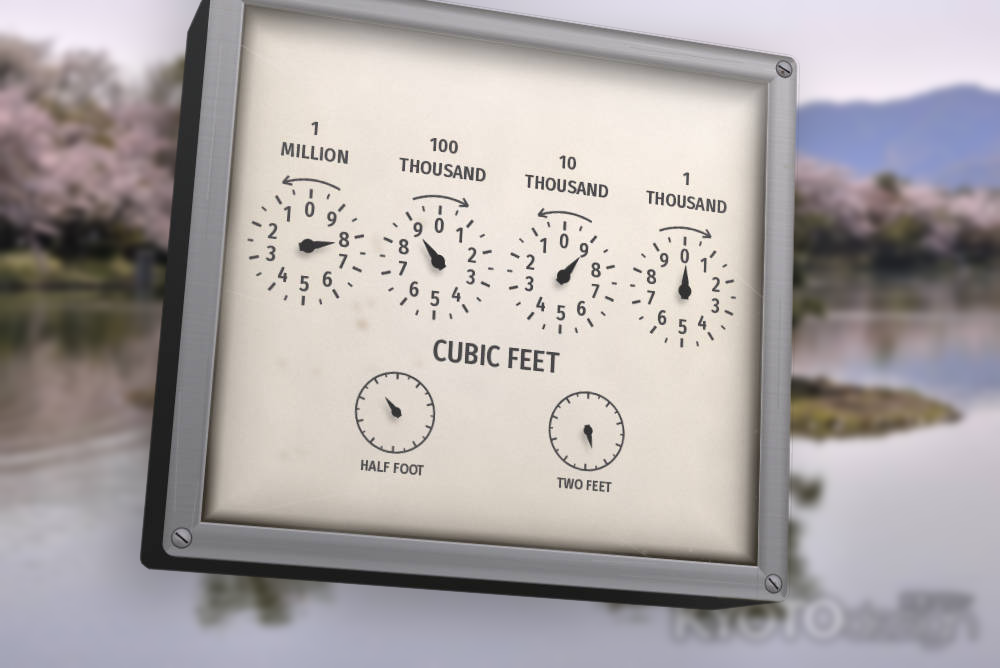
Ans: value=789000 unit=ft³
